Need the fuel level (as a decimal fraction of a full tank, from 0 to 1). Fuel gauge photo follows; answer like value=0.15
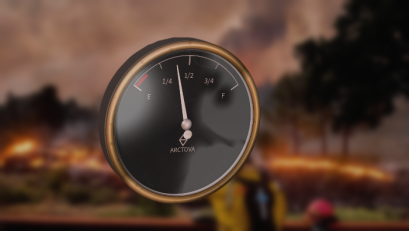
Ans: value=0.375
